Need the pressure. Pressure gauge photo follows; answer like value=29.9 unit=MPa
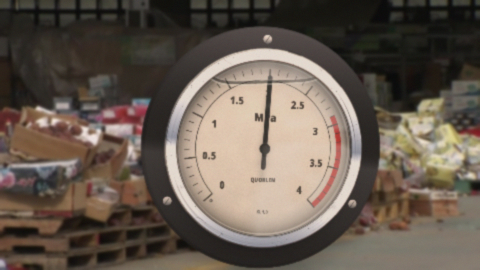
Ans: value=2 unit=MPa
